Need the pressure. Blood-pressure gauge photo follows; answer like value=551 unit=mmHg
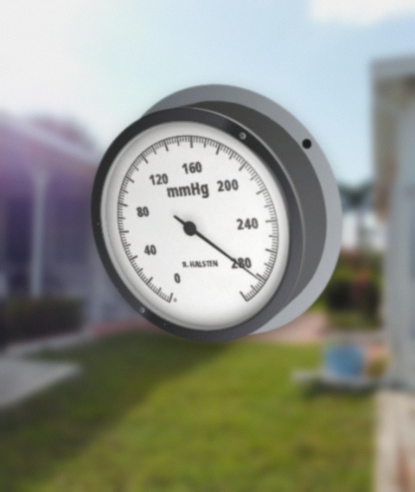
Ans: value=280 unit=mmHg
